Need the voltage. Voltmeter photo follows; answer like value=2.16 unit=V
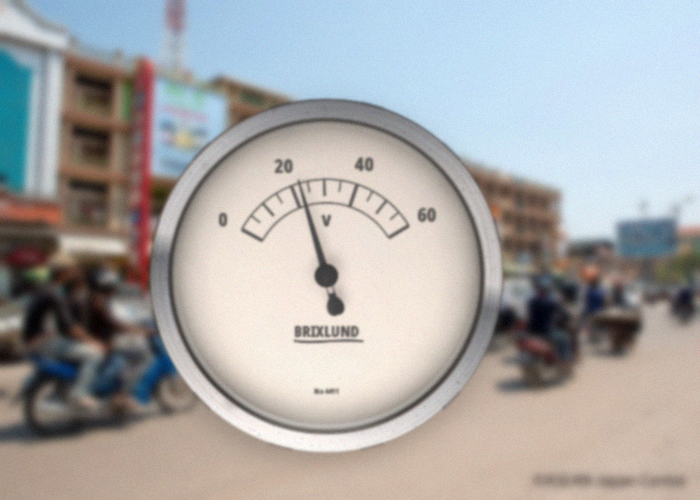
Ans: value=22.5 unit=V
